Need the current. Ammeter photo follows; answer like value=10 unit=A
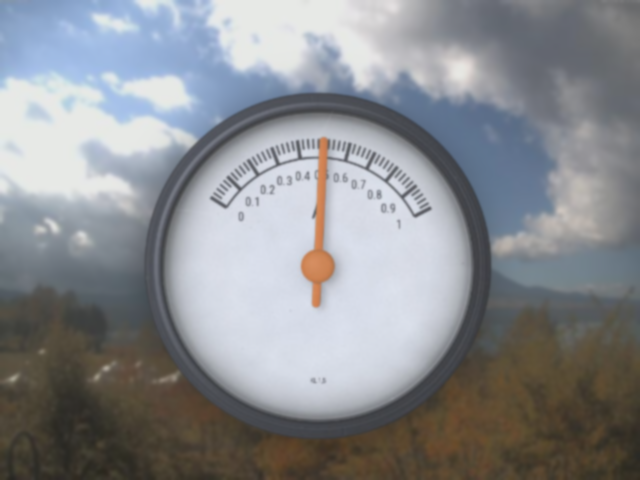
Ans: value=0.5 unit=A
